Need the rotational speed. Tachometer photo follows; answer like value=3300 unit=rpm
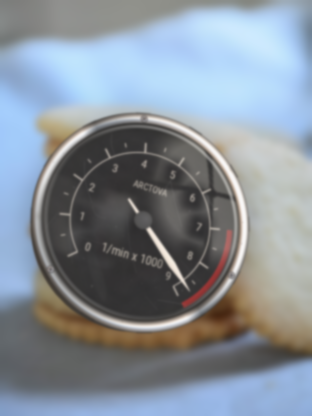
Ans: value=8750 unit=rpm
